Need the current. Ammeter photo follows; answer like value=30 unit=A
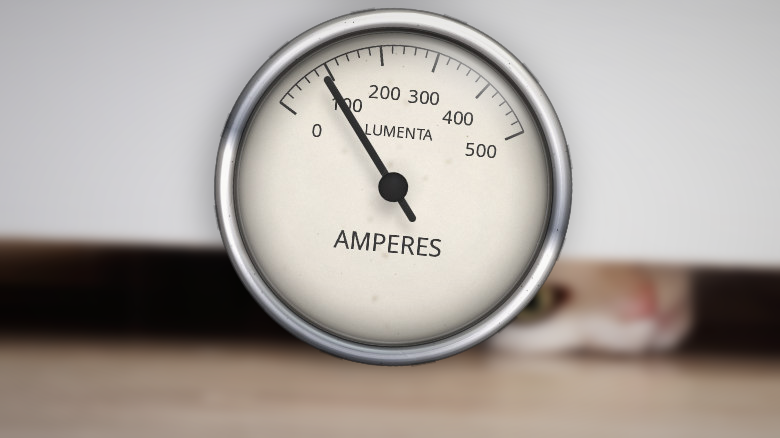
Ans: value=90 unit=A
